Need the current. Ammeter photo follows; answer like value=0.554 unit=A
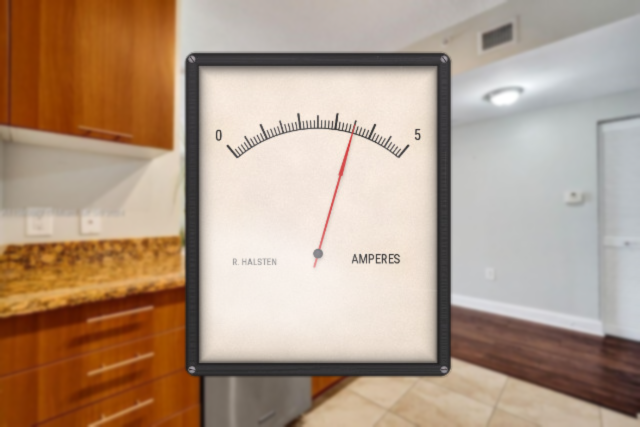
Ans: value=3.5 unit=A
